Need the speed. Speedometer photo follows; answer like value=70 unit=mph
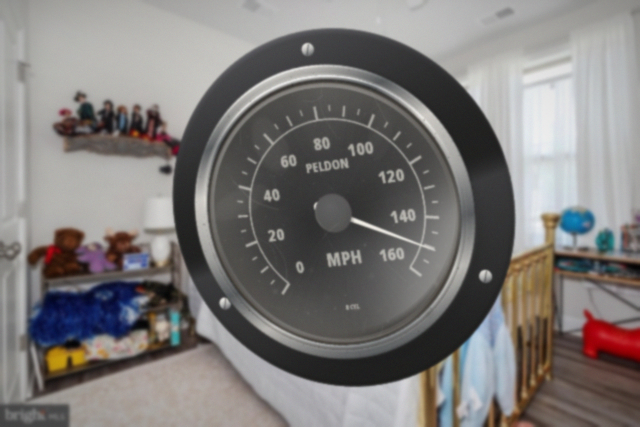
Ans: value=150 unit=mph
